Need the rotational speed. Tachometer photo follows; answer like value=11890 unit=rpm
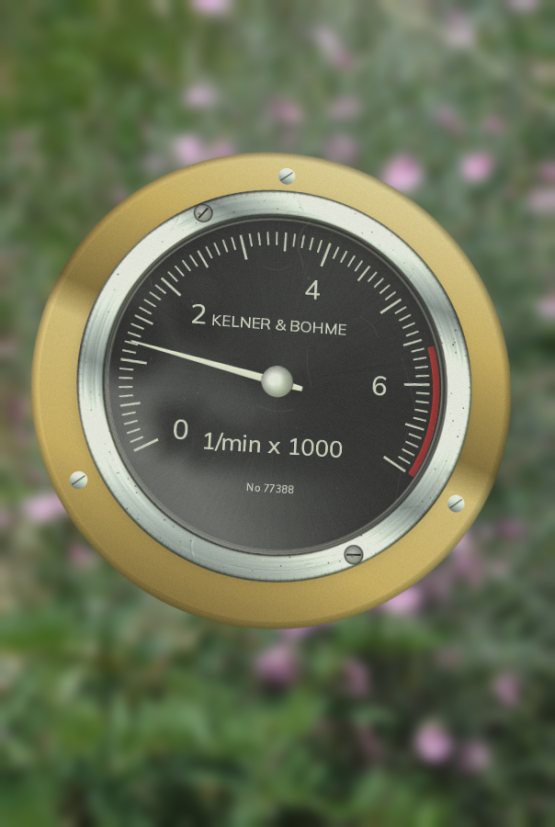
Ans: value=1200 unit=rpm
